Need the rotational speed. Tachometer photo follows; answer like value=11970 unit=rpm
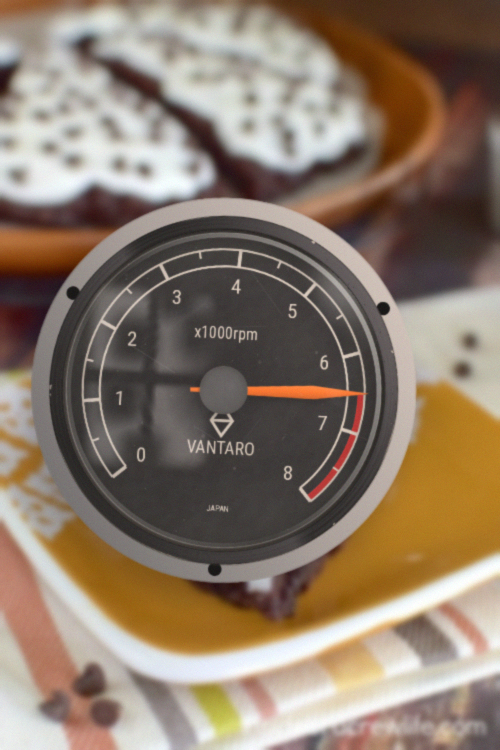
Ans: value=6500 unit=rpm
